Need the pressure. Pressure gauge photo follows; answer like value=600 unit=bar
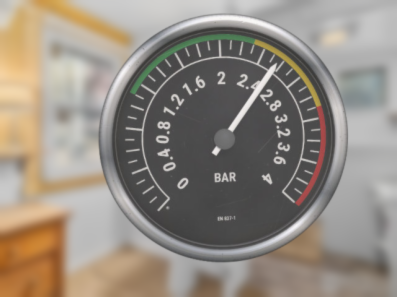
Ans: value=2.55 unit=bar
